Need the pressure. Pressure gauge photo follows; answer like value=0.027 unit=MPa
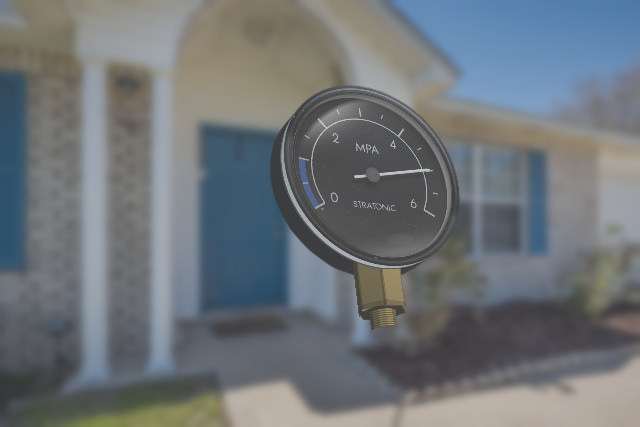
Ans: value=5 unit=MPa
